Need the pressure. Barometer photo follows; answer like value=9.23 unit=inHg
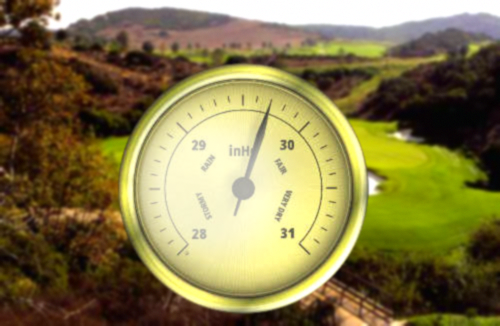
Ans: value=29.7 unit=inHg
